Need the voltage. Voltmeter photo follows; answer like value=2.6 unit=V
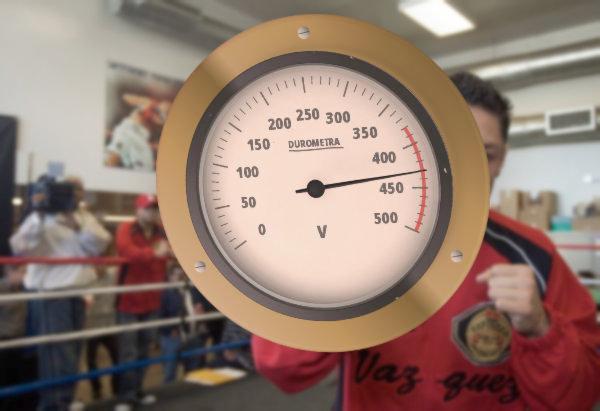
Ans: value=430 unit=V
